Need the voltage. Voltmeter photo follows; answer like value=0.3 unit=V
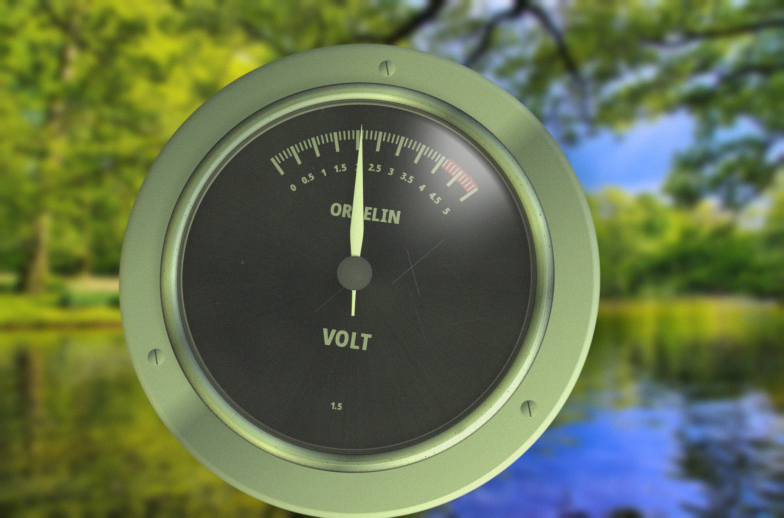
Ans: value=2.1 unit=V
